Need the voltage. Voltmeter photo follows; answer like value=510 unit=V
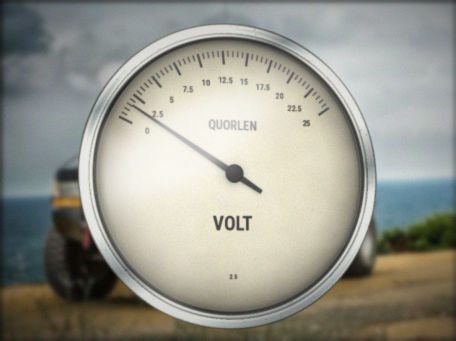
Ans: value=1.5 unit=V
